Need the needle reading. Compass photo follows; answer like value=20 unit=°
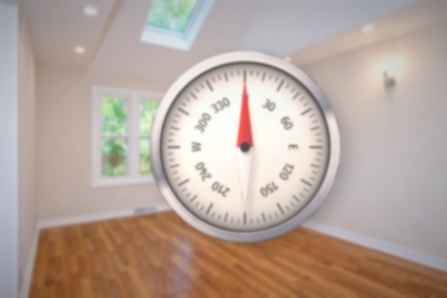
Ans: value=0 unit=°
